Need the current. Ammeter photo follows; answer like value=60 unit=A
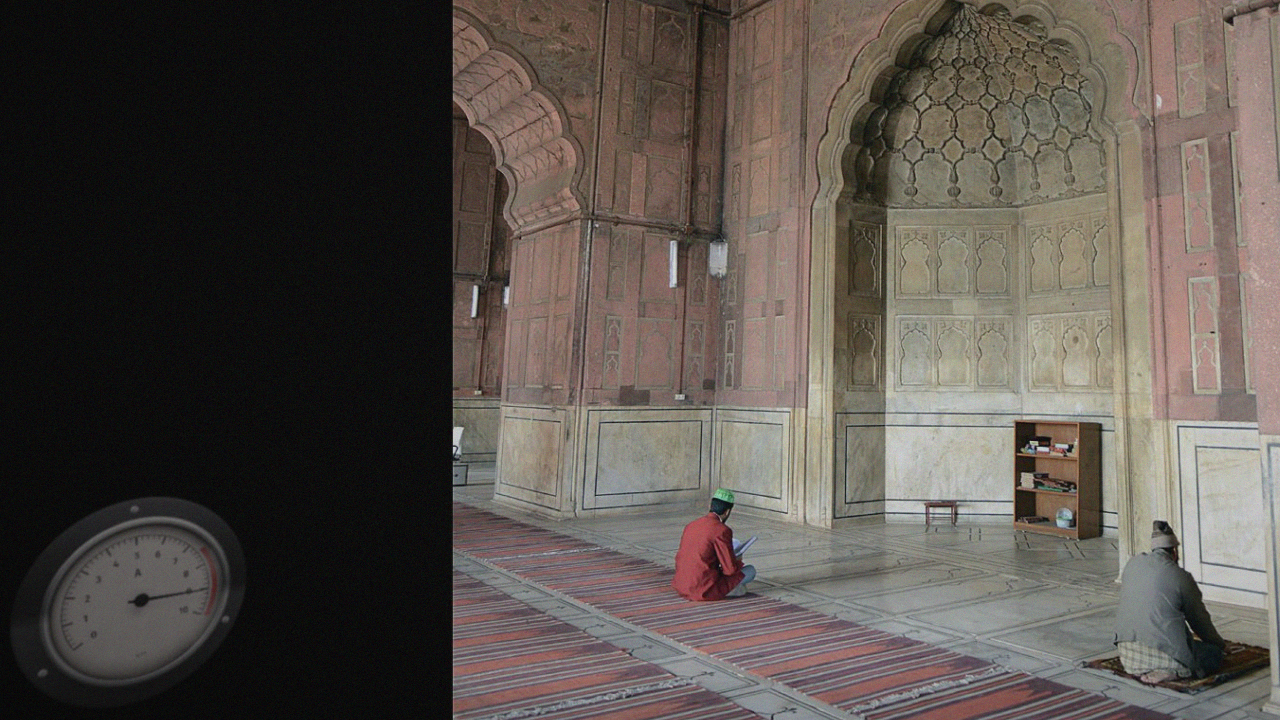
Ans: value=9 unit=A
